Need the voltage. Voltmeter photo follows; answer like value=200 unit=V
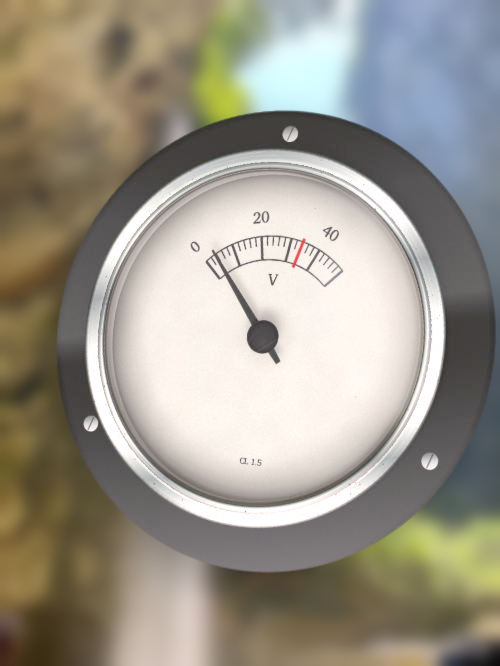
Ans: value=4 unit=V
